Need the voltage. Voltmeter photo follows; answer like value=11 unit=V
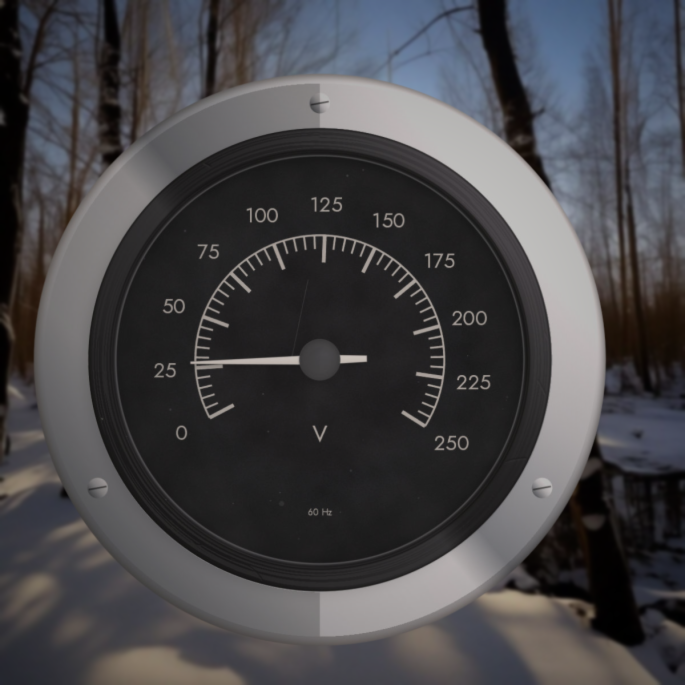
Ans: value=27.5 unit=V
